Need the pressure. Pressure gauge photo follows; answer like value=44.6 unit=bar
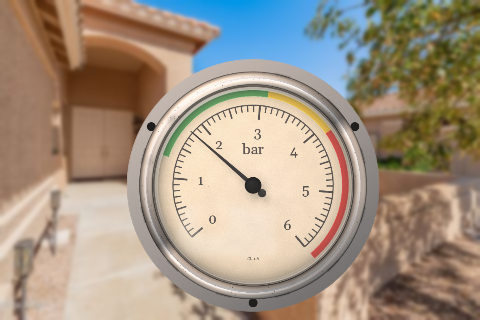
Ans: value=1.8 unit=bar
